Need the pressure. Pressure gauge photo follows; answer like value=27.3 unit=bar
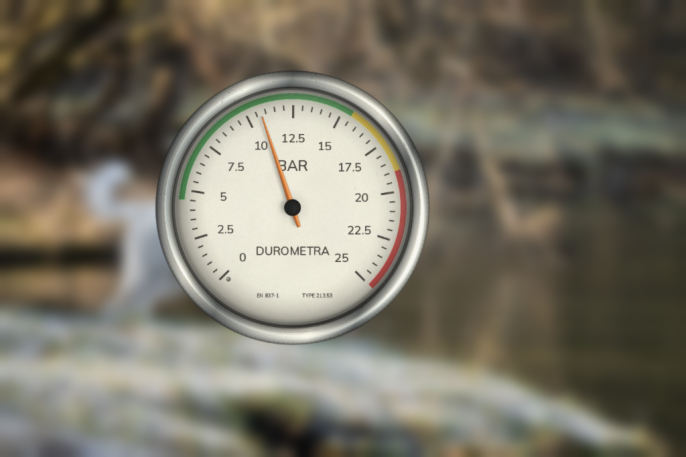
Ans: value=10.75 unit=bar
